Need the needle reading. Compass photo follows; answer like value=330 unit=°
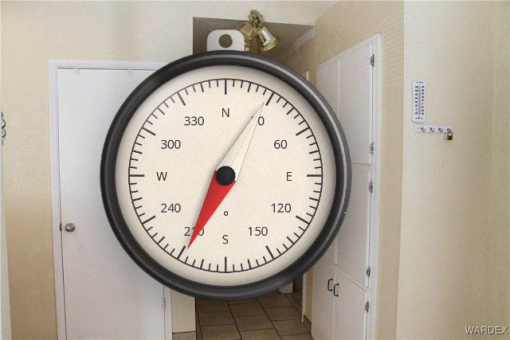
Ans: value=207.5 unit=°
